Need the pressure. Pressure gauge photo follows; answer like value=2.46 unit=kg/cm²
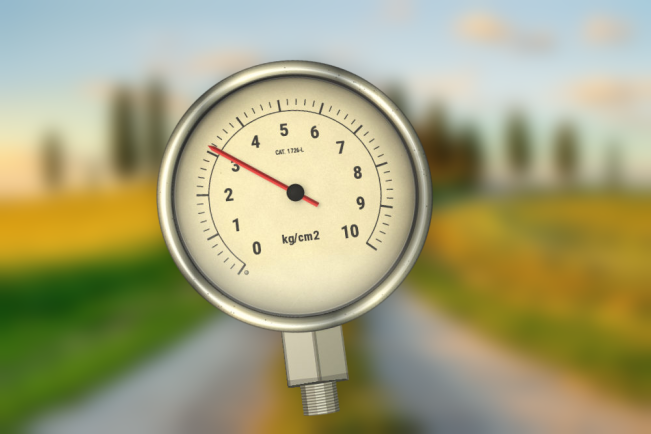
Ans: value=3.1 unit=kg/cm²
